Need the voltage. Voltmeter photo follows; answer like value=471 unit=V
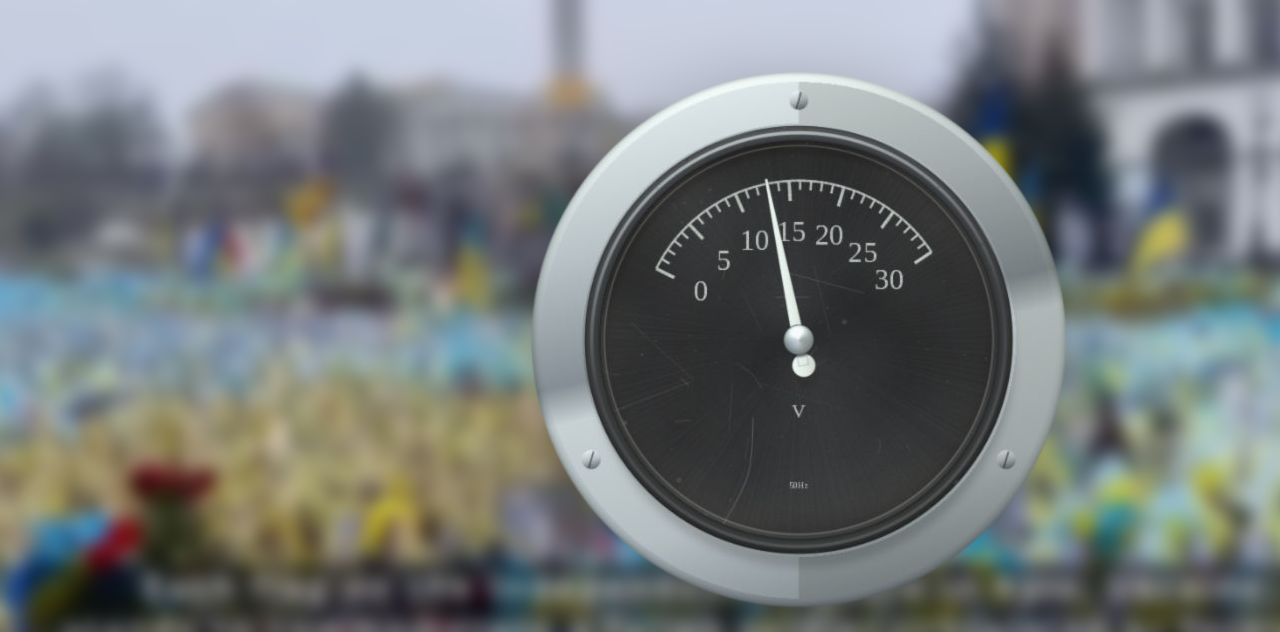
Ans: value=13 unit=V
